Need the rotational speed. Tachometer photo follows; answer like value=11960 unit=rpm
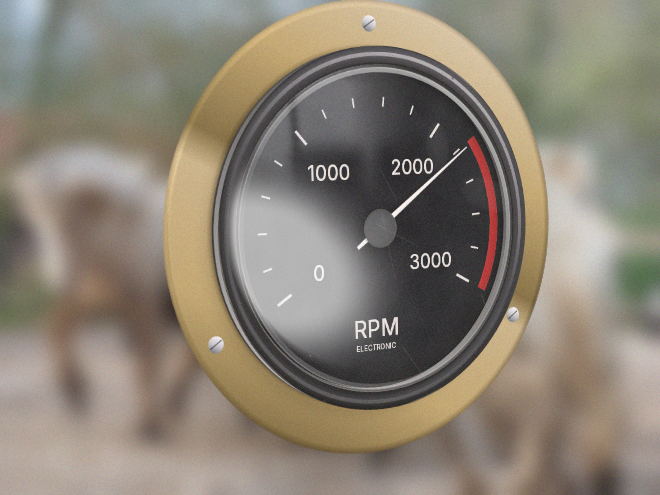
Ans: value=2200 unit=rpm
